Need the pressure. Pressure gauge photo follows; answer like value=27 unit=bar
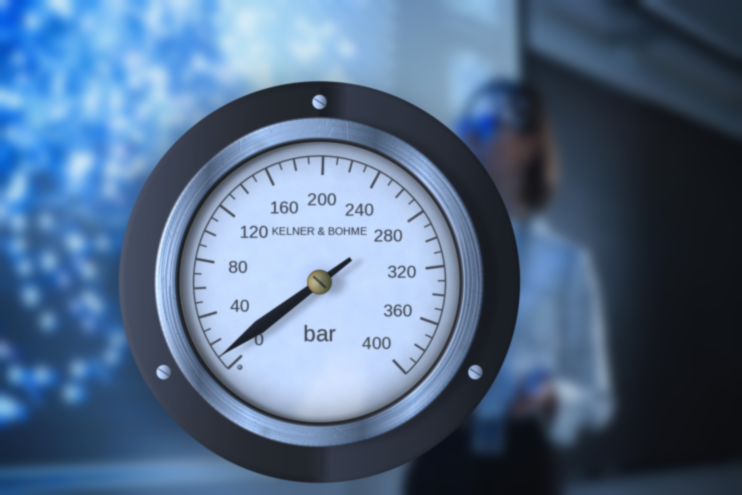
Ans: value=10 unit=bar
